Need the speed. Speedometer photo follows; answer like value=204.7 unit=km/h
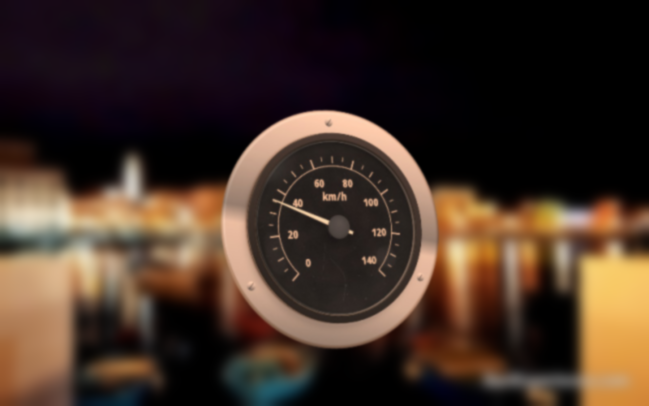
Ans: value=35 unit=km/h
